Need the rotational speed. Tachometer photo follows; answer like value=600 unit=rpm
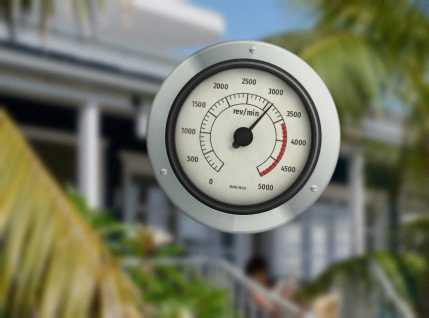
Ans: value=3100 unit=rpm
